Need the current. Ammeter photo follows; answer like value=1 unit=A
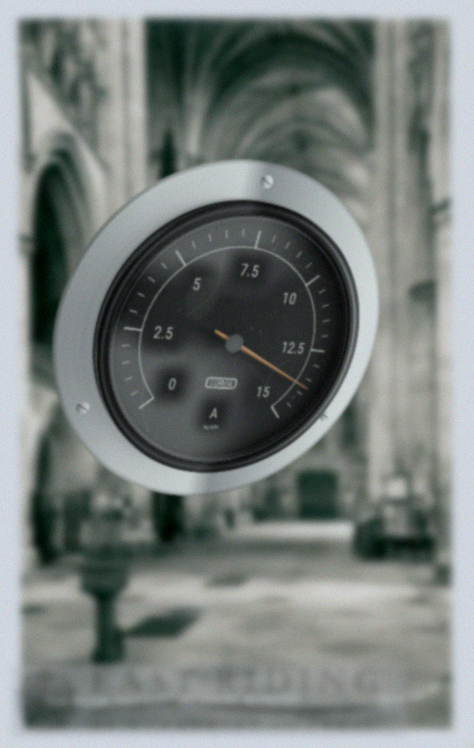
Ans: value=13.75 unit=A
